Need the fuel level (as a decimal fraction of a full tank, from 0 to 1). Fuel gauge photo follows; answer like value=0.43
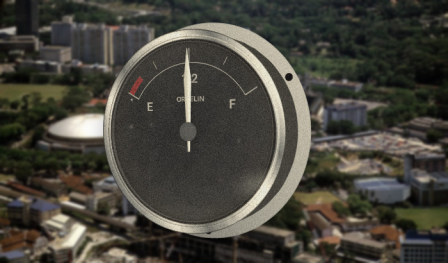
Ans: value=0.5
